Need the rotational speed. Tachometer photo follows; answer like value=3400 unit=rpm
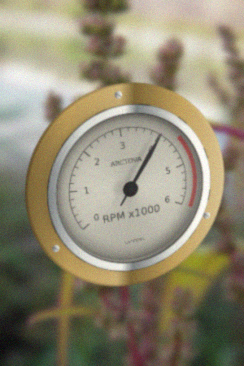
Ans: value=4000 unit=rpm
